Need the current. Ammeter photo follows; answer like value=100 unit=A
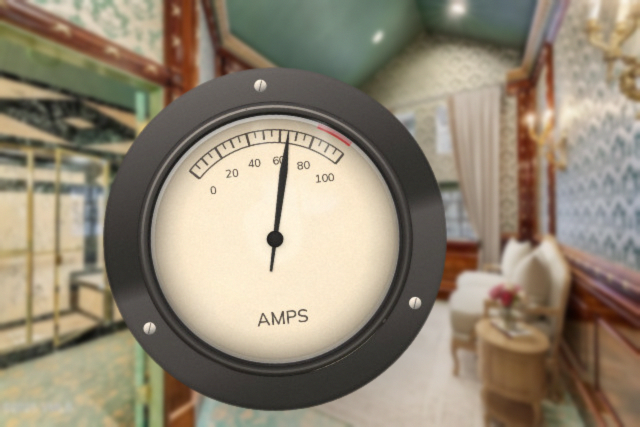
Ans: value=65 unit=A
